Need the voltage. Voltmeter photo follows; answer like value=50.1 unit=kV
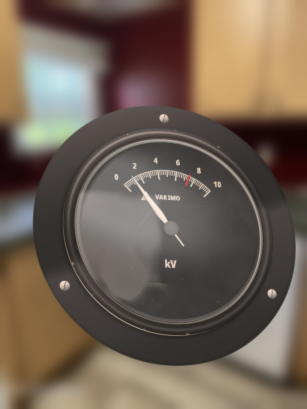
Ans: value=1 unit=kV
